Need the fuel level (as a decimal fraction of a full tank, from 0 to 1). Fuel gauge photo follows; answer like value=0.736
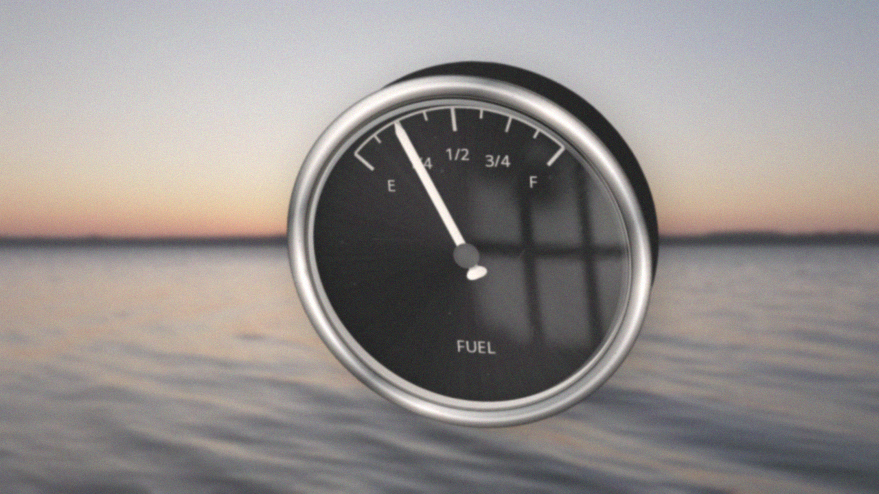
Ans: value=0.25
